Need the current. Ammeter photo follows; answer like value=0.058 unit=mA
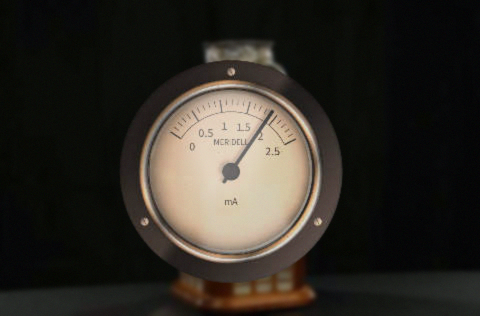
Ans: value=1.9 unit=mA
